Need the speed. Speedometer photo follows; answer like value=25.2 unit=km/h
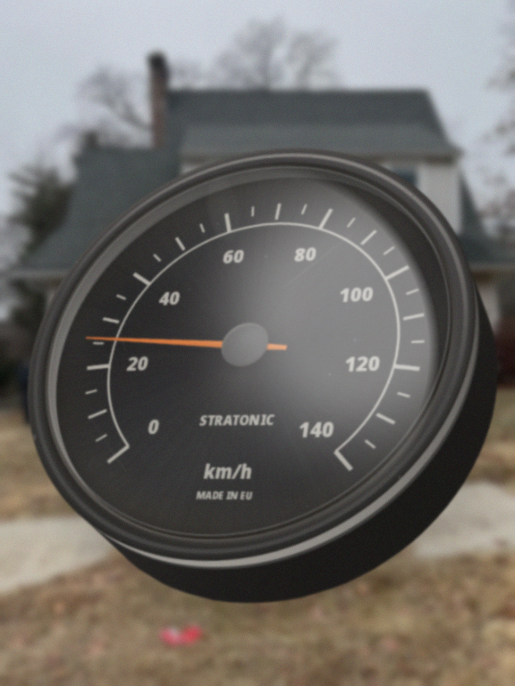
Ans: value=25 unit=km/h
